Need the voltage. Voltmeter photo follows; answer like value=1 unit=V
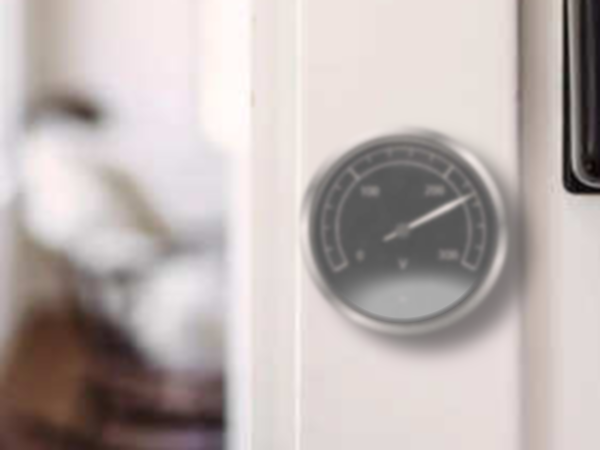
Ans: value=230 unit=V
